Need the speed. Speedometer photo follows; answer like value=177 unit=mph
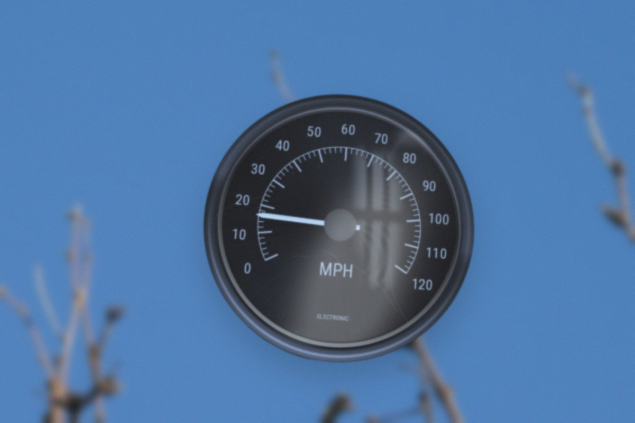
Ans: value=16 unit=mph
